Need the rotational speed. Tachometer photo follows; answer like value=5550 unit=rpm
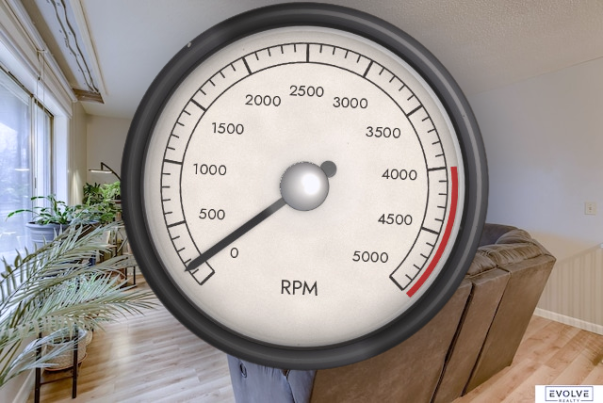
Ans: value=150 unit=rpm
